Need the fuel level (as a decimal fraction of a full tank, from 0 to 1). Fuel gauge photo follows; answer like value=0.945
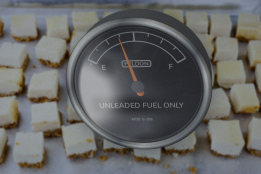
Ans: value=0.375
